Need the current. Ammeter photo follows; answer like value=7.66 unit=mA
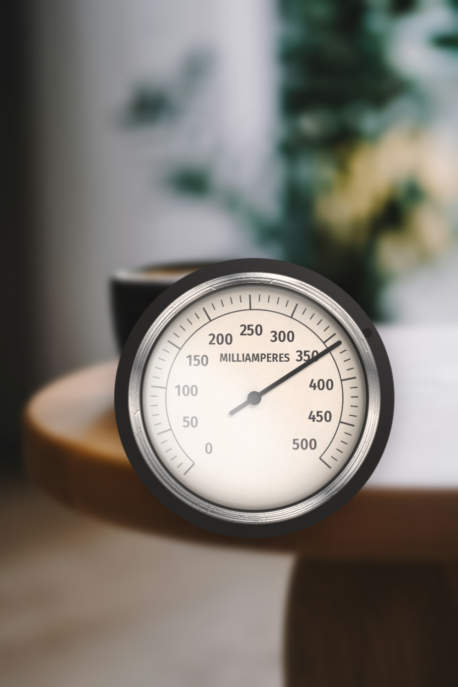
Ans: value=360 unit=mA
